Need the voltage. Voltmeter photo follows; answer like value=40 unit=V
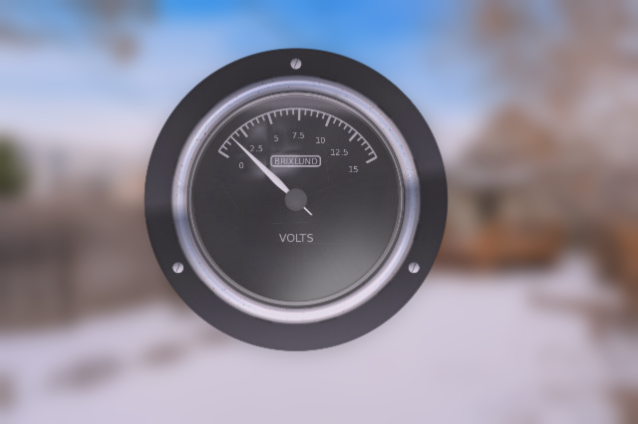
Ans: value=1.5 unit=V
